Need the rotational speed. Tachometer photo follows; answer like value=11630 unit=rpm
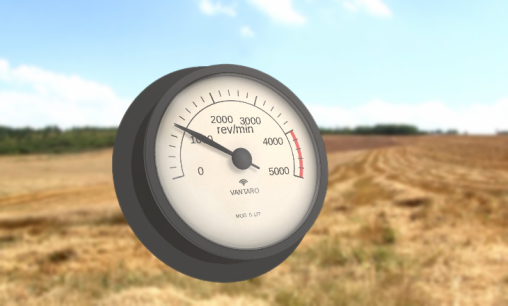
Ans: value=1000 unit=rpm
